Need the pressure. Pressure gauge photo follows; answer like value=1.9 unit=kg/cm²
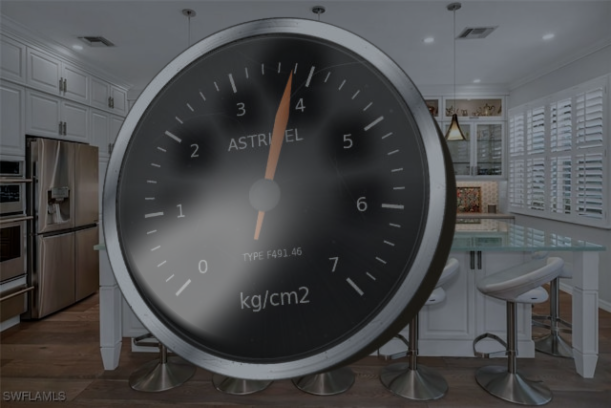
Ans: value=3.8 unit=kg/cm²
